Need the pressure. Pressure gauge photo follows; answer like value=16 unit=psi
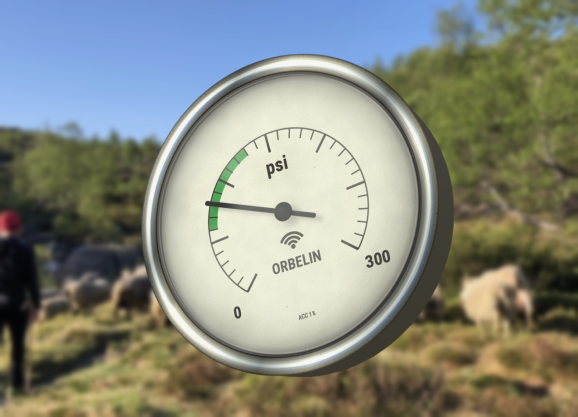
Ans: value=80 unit=psi
